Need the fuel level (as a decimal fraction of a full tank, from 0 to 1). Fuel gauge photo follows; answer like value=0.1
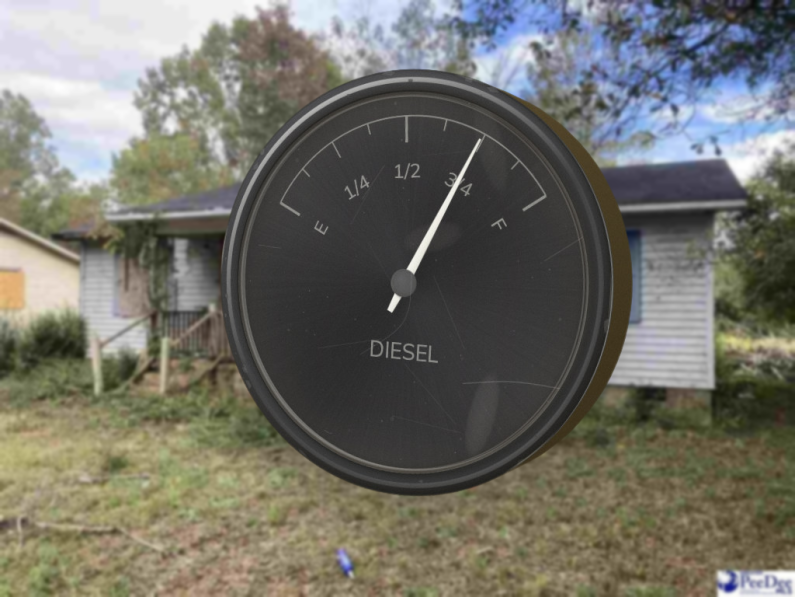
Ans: value=0.75
